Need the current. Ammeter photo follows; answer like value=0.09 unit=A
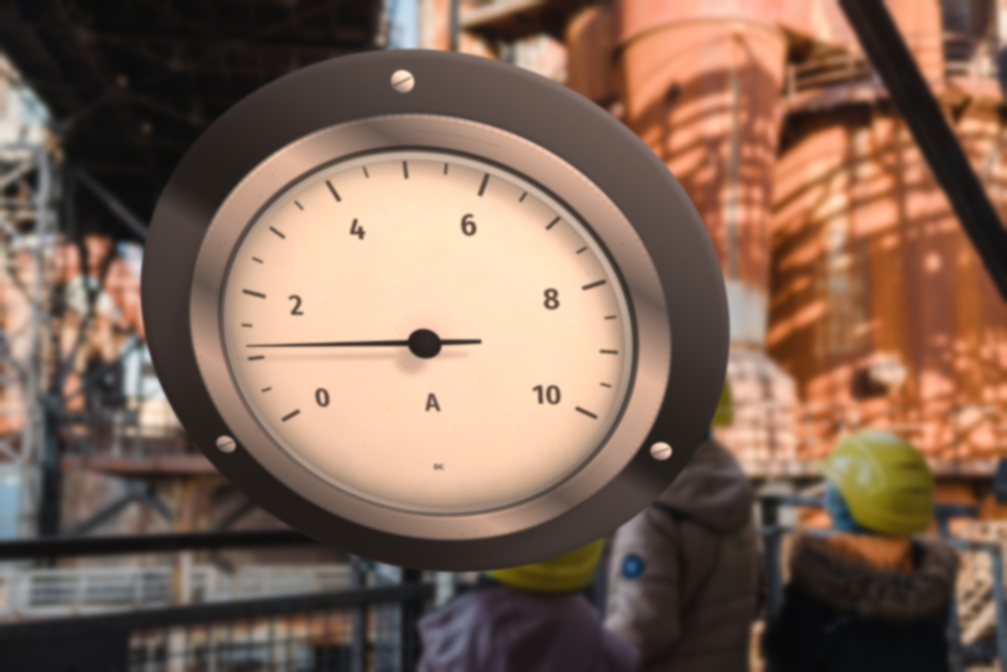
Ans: value=1.25 unit=A
